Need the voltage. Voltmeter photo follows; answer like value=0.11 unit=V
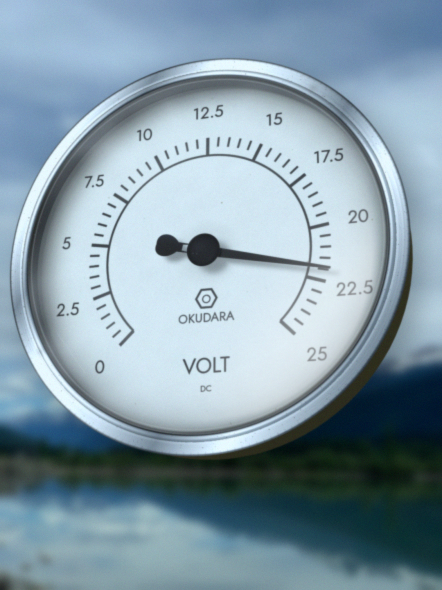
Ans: value=22 unit=V
